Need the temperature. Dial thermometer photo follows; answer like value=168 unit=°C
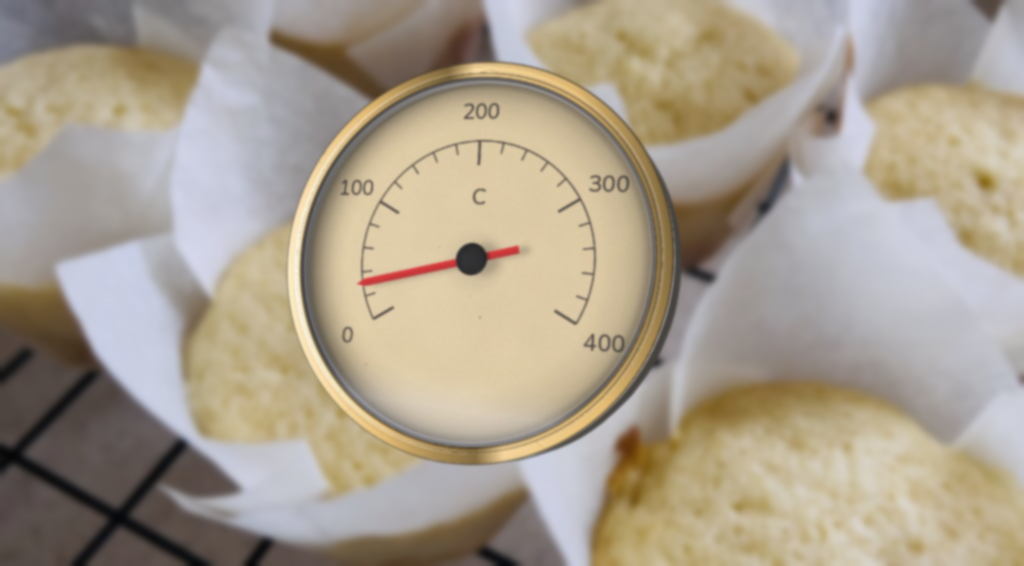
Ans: value=30 unit=°C
